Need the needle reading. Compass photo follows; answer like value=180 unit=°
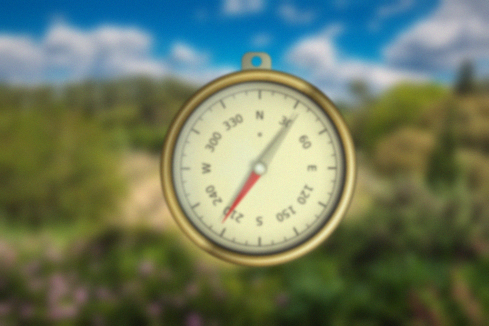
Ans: value=215 unit=°
